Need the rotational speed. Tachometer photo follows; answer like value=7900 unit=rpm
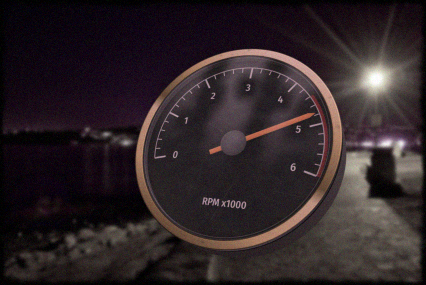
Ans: value=4800 unit=rpm
